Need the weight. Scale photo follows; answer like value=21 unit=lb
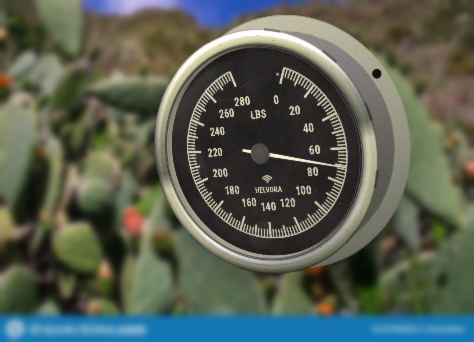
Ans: value=70 unit=lb
